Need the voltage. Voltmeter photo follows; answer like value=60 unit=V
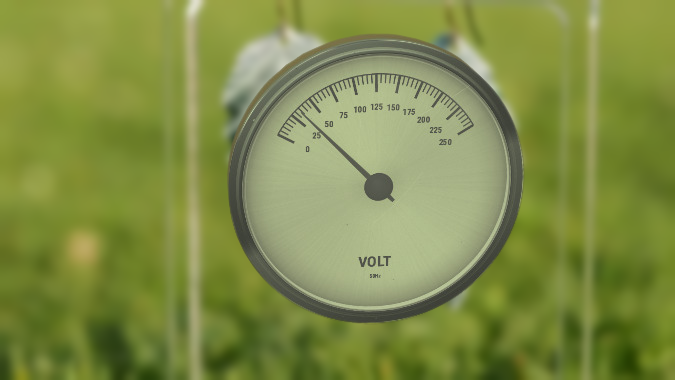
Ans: value=35 unit=V
